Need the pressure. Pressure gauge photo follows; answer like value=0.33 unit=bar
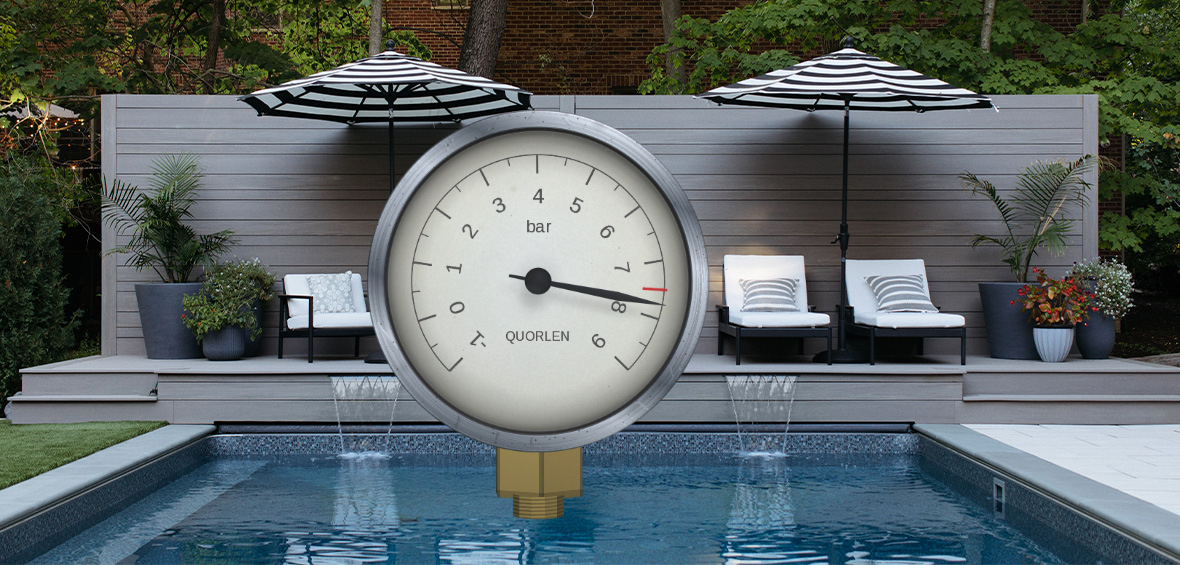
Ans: value=7.75 unit=bar
